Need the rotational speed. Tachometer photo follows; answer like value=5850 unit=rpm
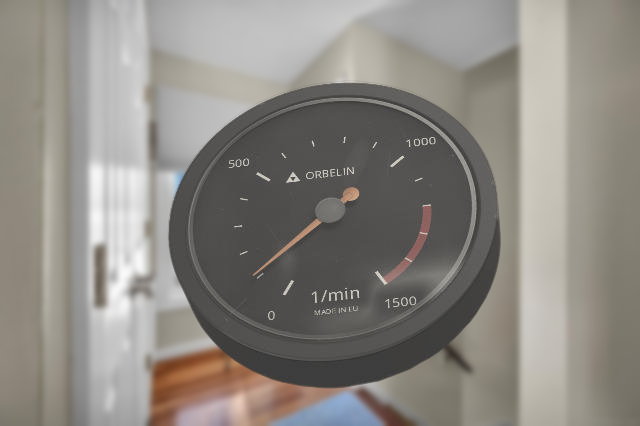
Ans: value=100 unit=rpm
